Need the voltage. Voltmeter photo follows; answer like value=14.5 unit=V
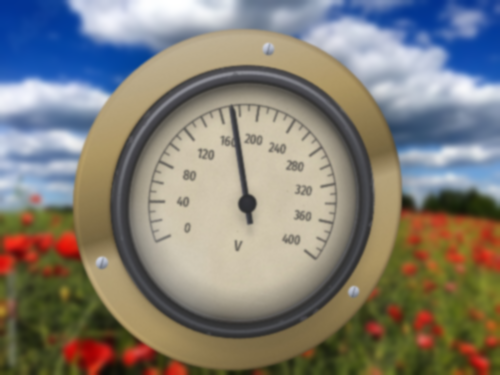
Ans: value=170 unit=V
